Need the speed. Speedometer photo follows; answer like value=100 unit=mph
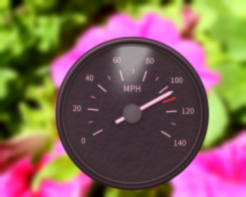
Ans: value=105 unit=mph
